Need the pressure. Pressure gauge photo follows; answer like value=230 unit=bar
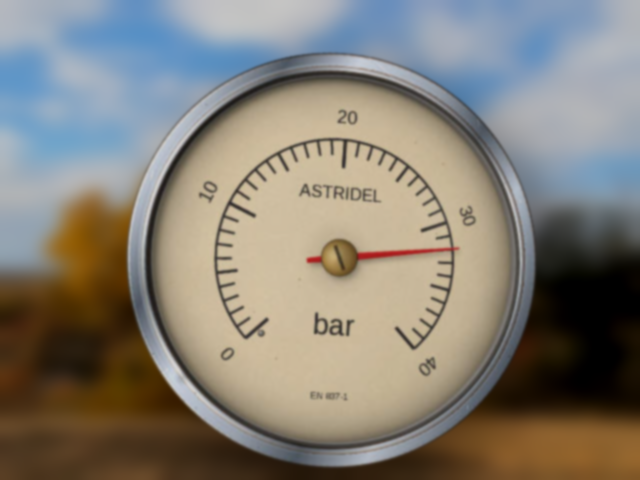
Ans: value=32 unit=bar
